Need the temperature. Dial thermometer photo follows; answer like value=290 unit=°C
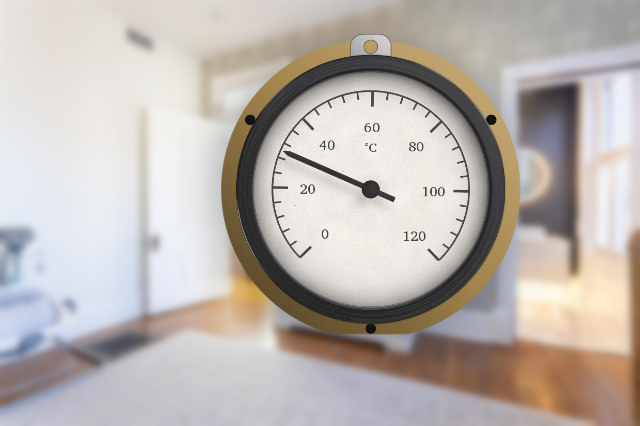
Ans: value=30 unit=°C
